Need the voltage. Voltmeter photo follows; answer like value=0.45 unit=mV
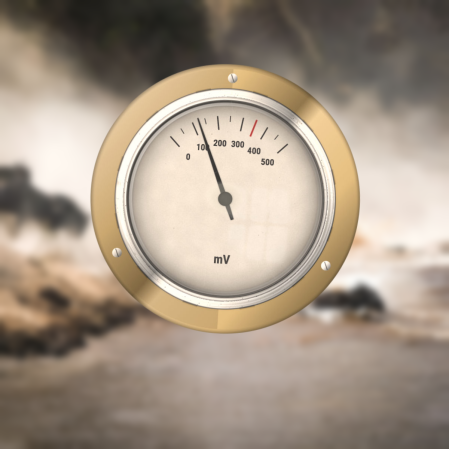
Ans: value=125 unit=mV
